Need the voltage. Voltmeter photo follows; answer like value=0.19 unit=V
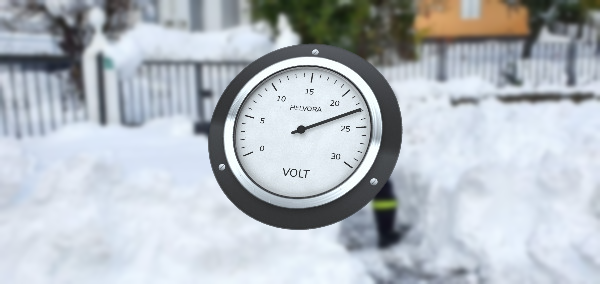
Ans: value=23 unit=V
